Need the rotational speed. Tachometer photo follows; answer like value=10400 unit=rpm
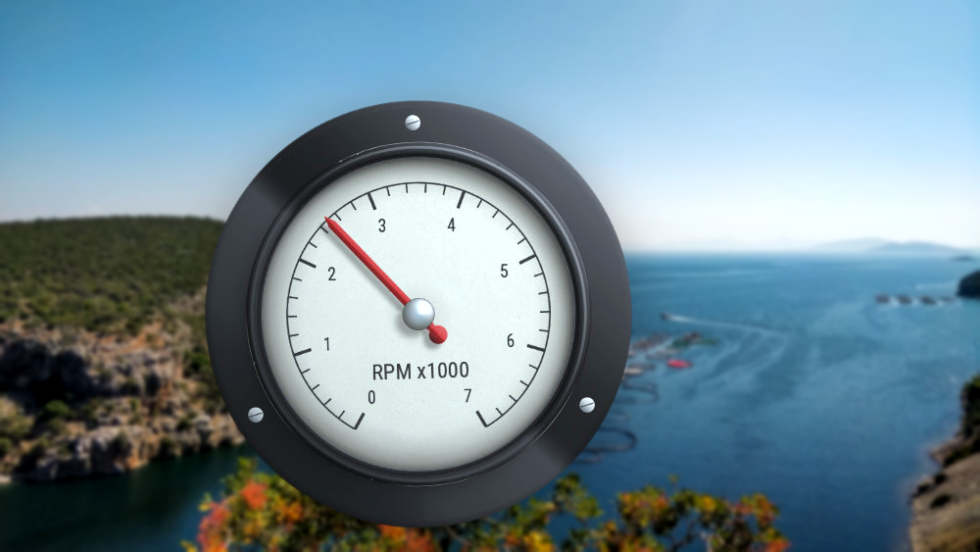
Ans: value=2500 unit=rpm
